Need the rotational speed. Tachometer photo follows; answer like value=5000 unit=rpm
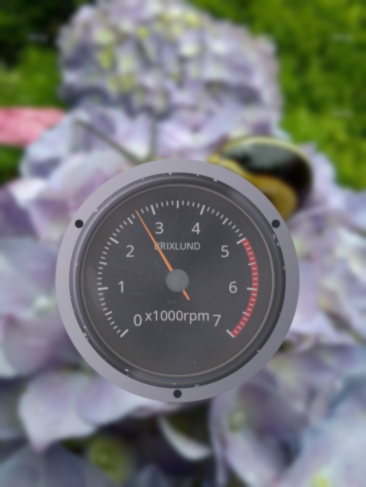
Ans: value=2700 unit=rpm
